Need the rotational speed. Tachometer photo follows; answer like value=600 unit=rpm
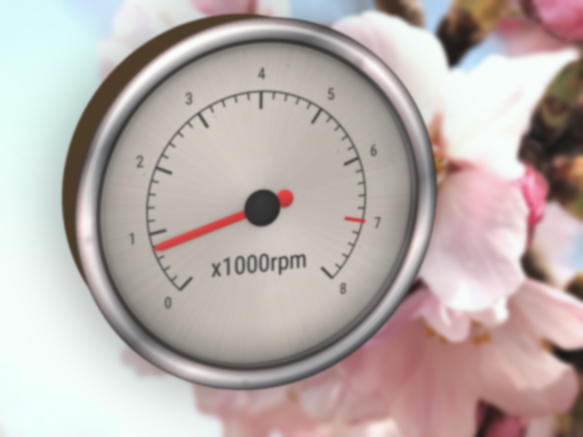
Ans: value=800 unit=rpm
